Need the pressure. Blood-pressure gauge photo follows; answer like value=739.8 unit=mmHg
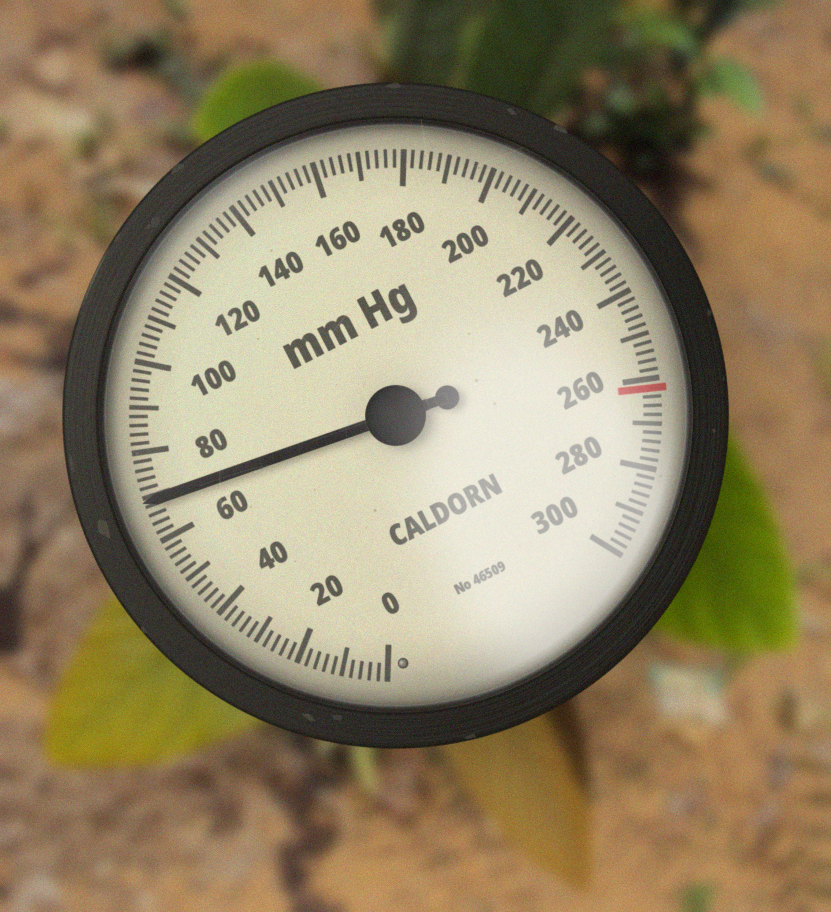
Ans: value=69 unit=mmHg
